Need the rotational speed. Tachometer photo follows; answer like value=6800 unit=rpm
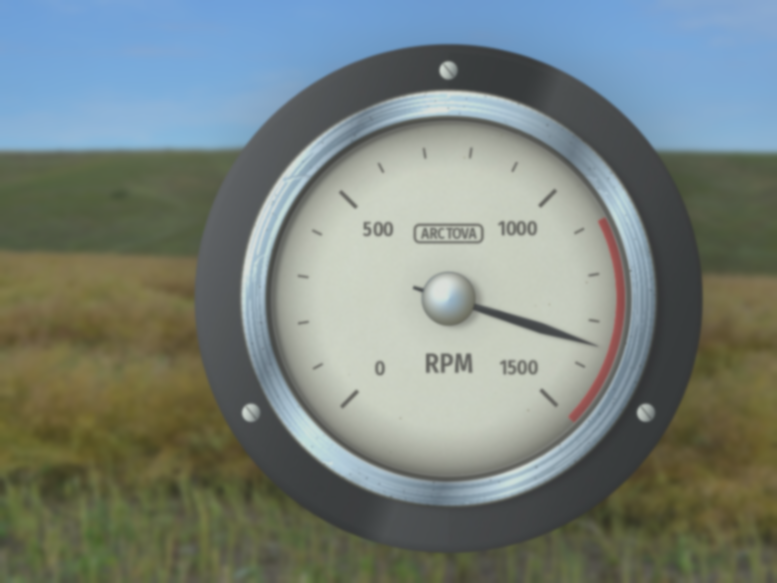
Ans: value=1350 unit=rpm
